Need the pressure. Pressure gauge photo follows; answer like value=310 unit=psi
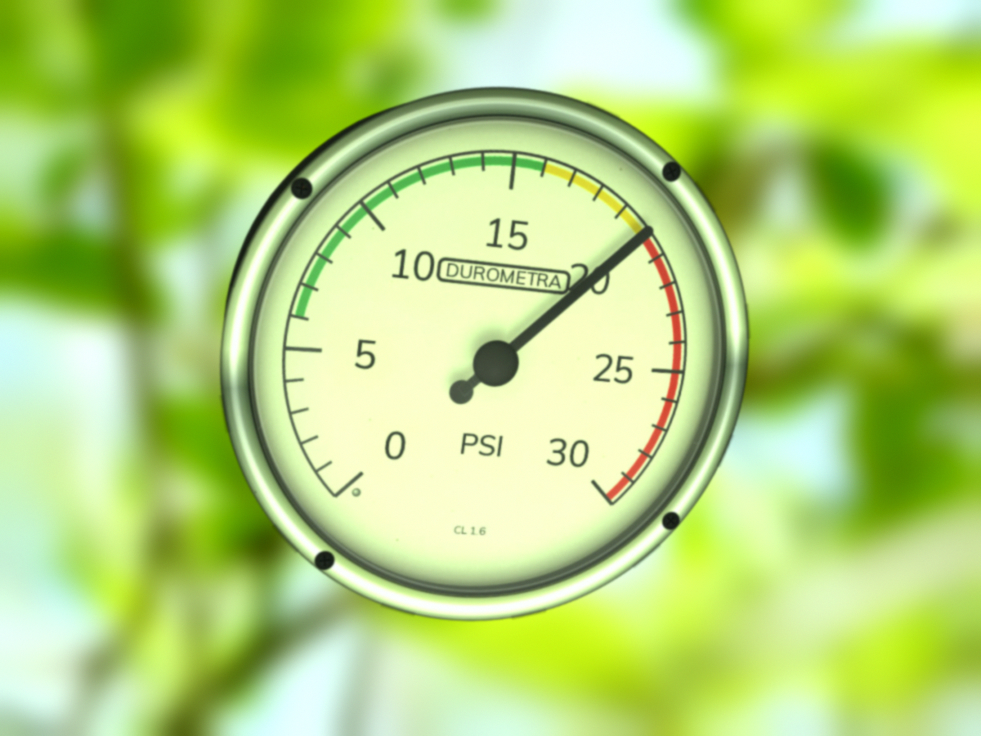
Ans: value=20 unit=psi
